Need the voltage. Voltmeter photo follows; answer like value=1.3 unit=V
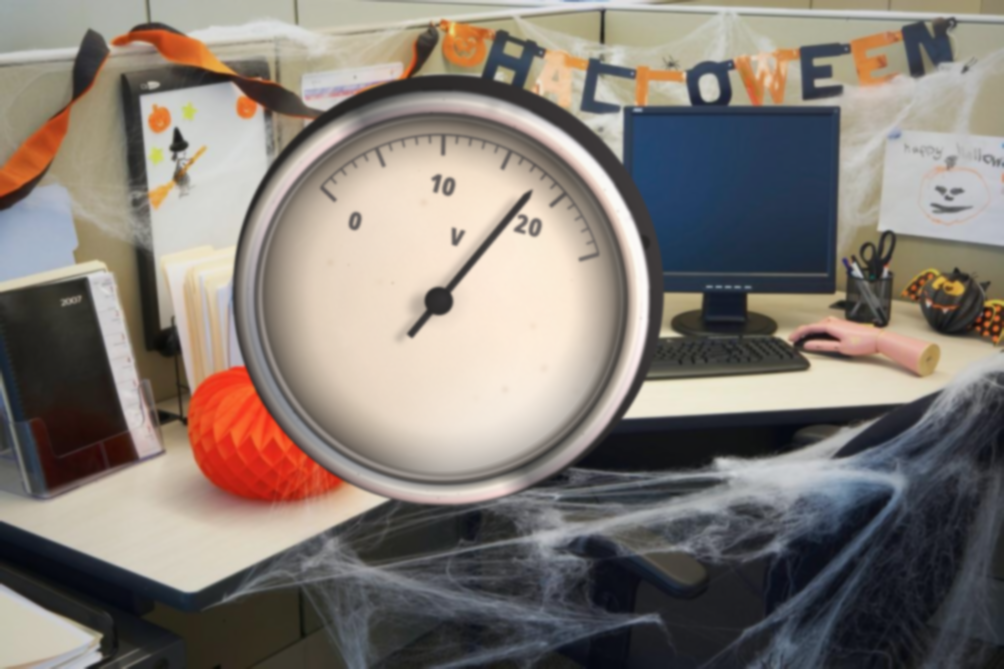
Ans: value=18 unit=V
